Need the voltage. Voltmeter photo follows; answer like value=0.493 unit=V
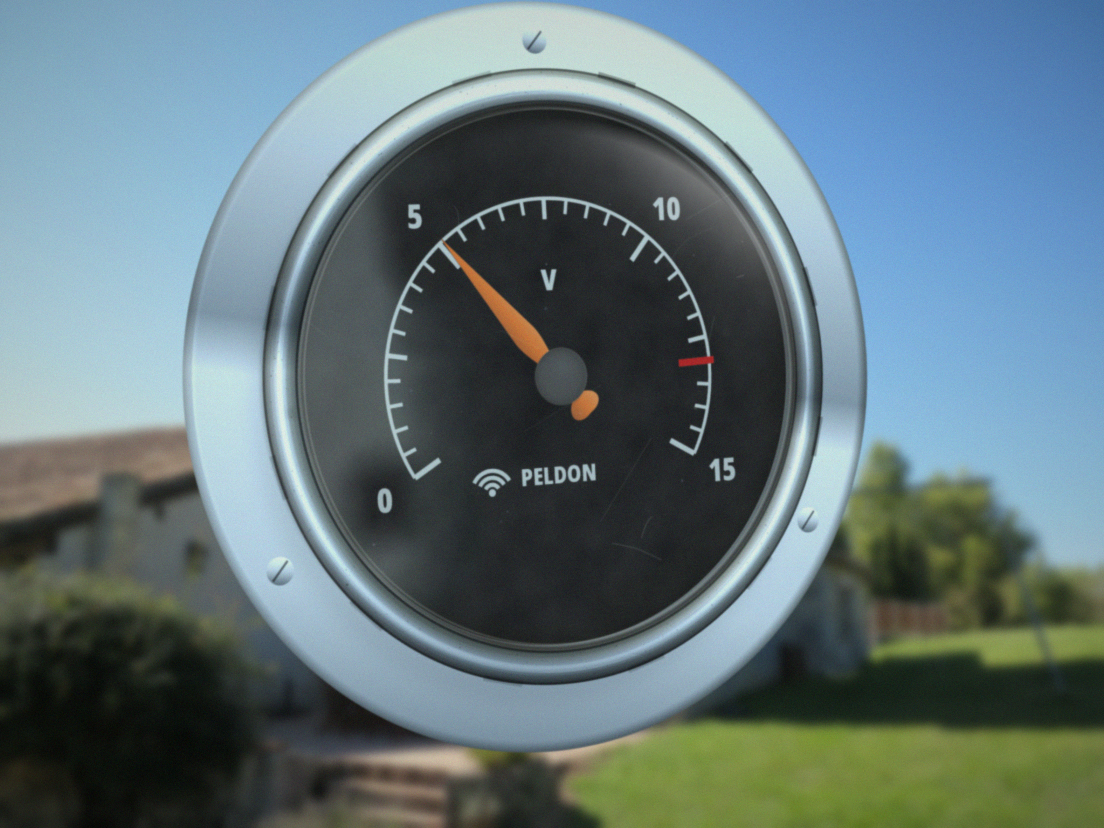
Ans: value=5 unit=V
